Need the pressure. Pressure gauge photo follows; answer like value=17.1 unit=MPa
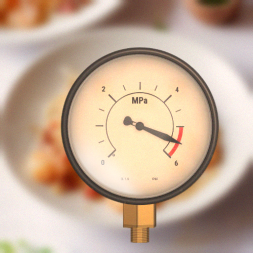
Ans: value=5.5 unit=MPa
